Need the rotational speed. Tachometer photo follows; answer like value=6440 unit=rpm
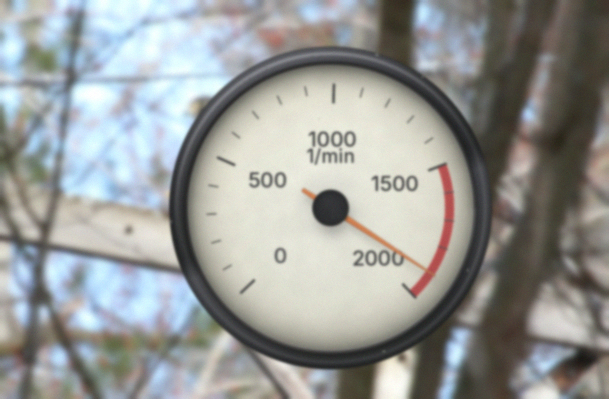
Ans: value=1900 unit=rpm
